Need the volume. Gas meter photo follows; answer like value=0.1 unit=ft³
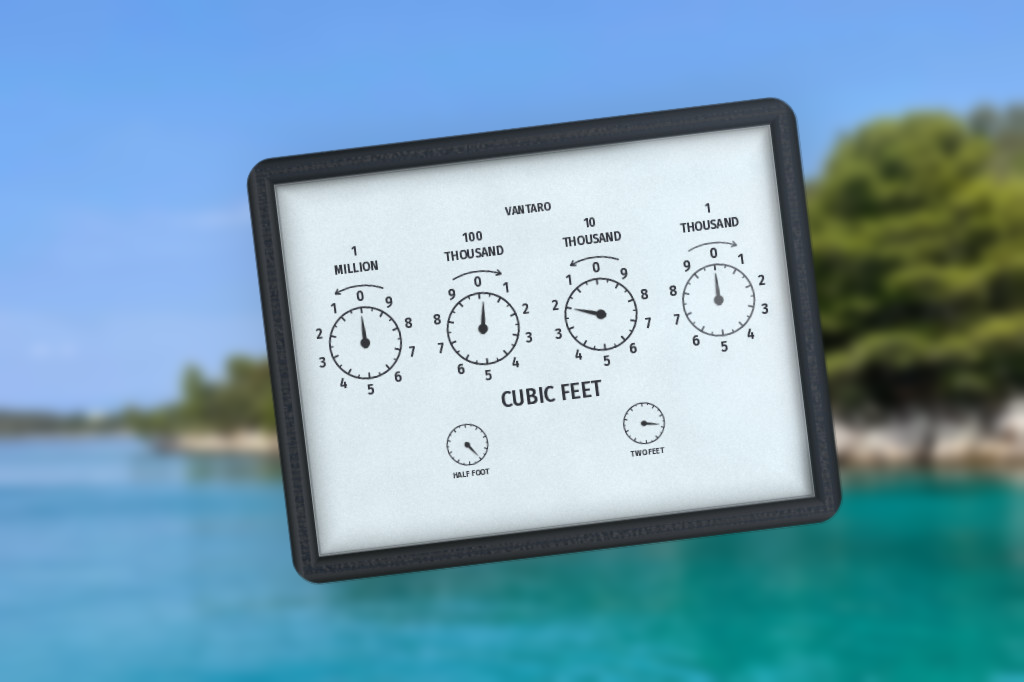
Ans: value=2000 unit=ft³
